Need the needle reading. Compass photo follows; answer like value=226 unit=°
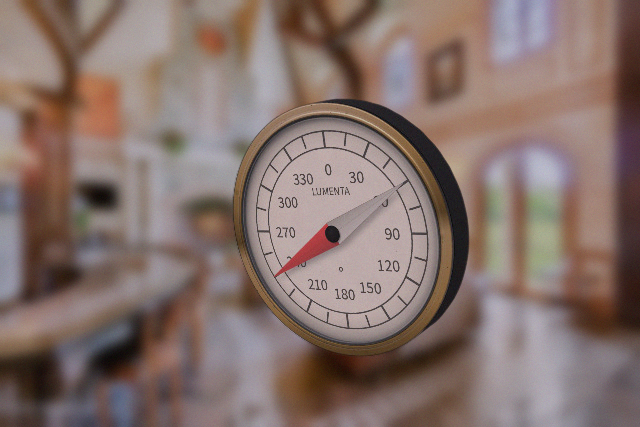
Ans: value=240 unit=°
